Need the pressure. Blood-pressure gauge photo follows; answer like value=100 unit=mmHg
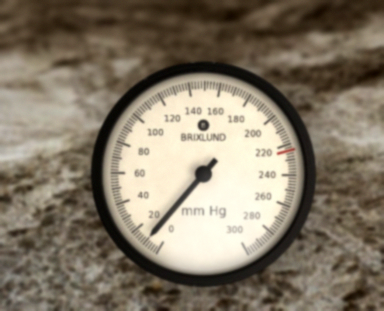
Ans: value=10 unit=mmHg
